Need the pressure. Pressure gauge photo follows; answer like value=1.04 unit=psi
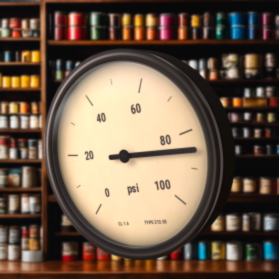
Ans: value=85 unit=psi
